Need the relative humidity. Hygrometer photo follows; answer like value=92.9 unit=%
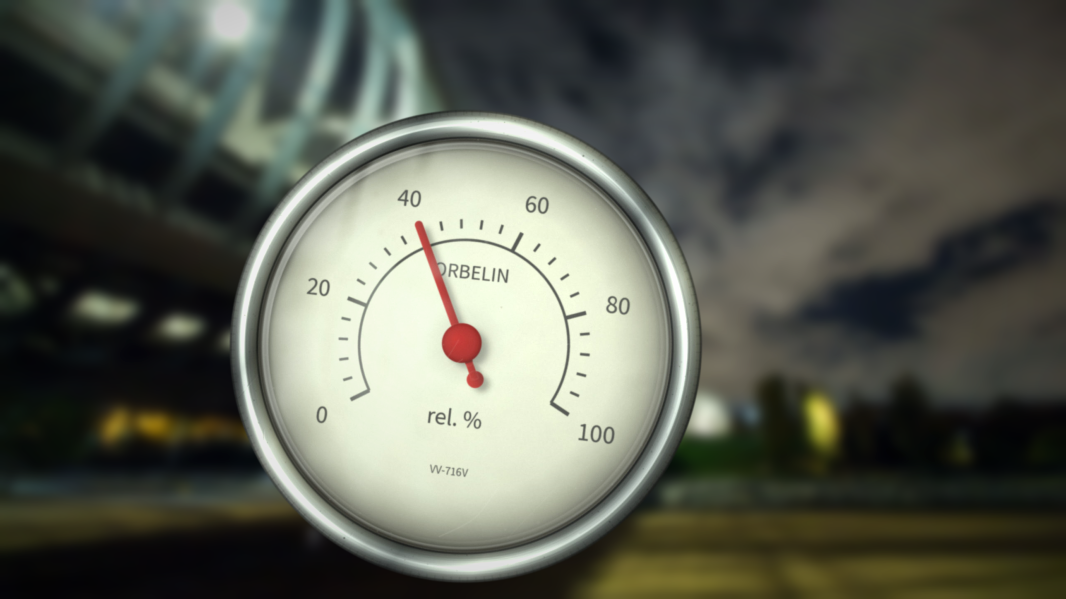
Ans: value=40 unit=%
